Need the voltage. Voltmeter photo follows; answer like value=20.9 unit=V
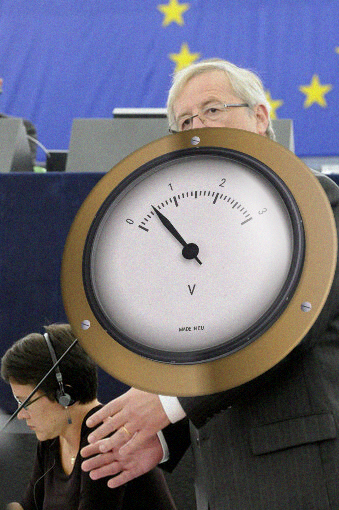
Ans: value=0.5 unit=V
